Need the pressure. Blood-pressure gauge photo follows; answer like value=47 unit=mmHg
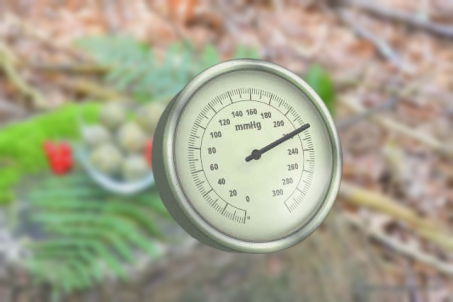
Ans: value=220 unit=mmHg
